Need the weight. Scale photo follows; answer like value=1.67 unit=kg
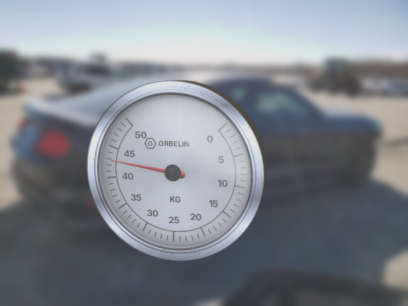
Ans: value=43 unit=kg
